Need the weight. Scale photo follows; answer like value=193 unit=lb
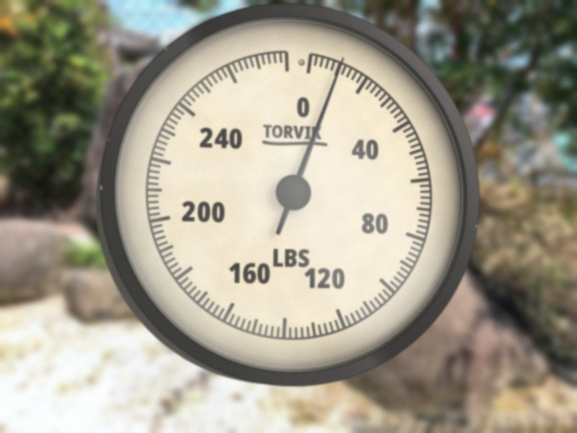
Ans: value=10 unit=lb
